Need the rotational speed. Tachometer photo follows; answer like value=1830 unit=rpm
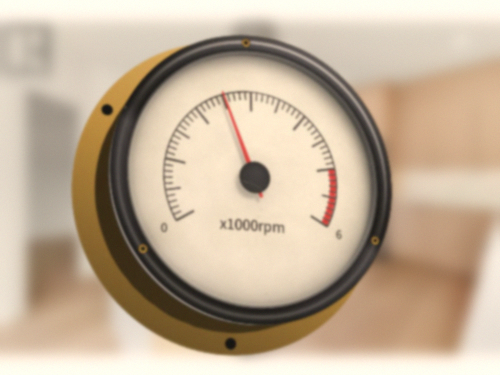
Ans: value=2500 unit=rpm
